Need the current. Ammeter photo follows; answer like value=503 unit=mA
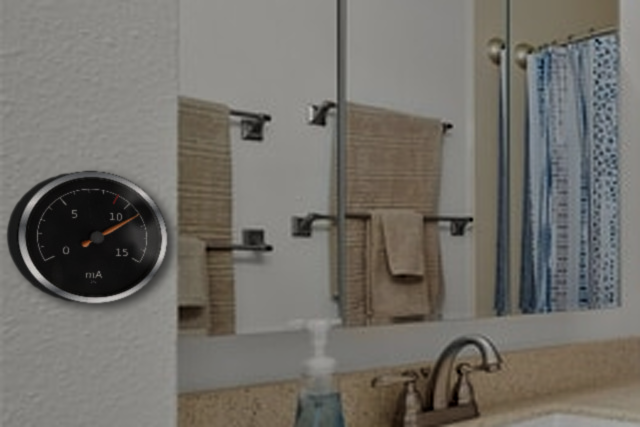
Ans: value=11 unit=mA
